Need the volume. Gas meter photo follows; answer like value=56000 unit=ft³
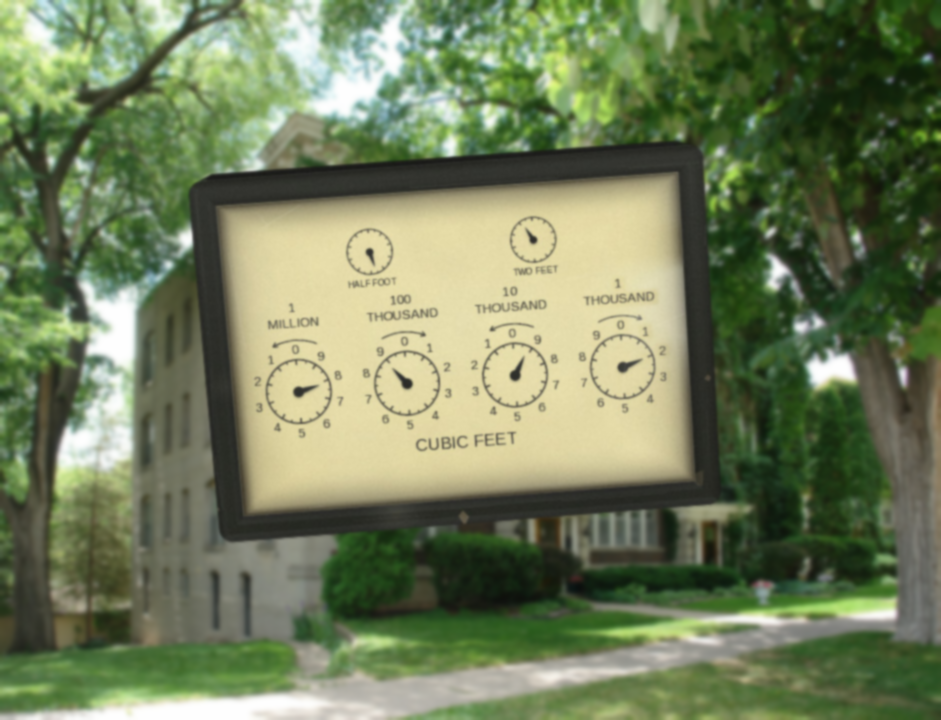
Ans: value=789200 unit=ft³
